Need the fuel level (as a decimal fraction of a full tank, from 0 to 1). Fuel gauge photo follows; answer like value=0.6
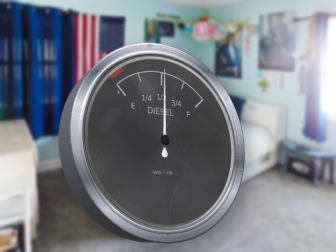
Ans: value=0.5
